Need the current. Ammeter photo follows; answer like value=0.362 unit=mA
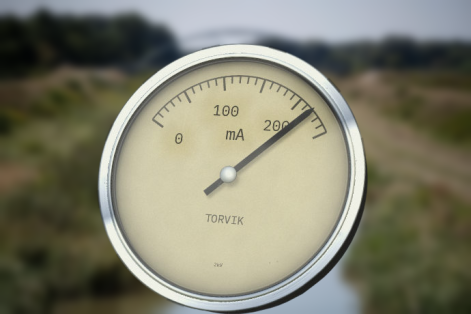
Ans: value=220 unit=mA
